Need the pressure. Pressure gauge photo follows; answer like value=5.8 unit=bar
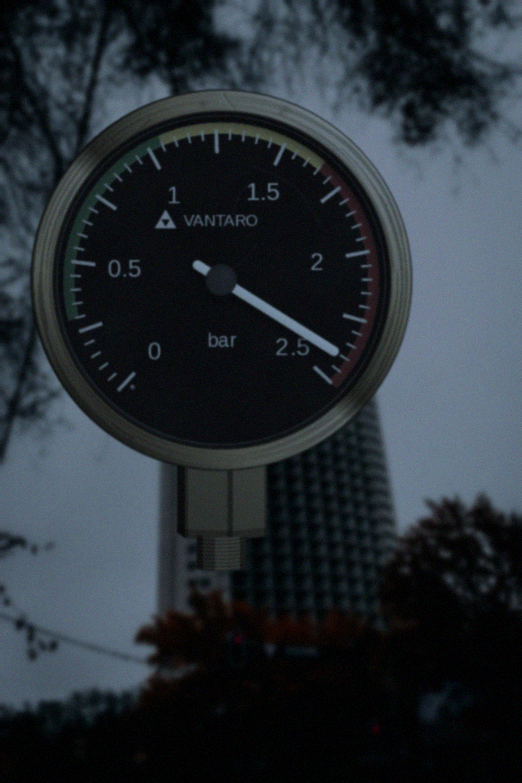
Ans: value=2.4 unit=bar
